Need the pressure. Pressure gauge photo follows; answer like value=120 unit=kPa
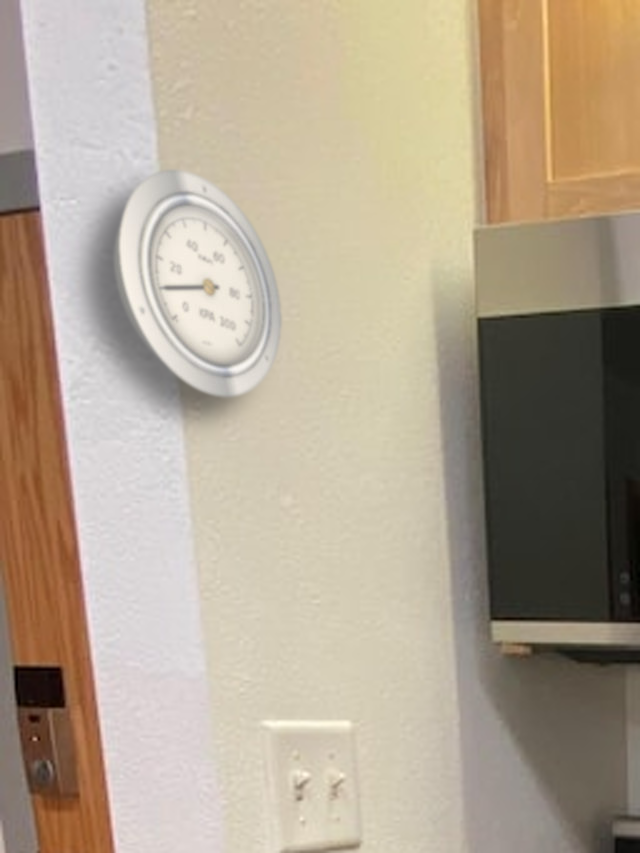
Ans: value=10 unit=kPa
